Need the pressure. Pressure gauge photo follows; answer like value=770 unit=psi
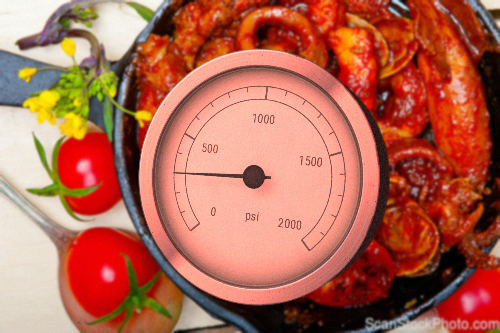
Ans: value=300 unit=psi
